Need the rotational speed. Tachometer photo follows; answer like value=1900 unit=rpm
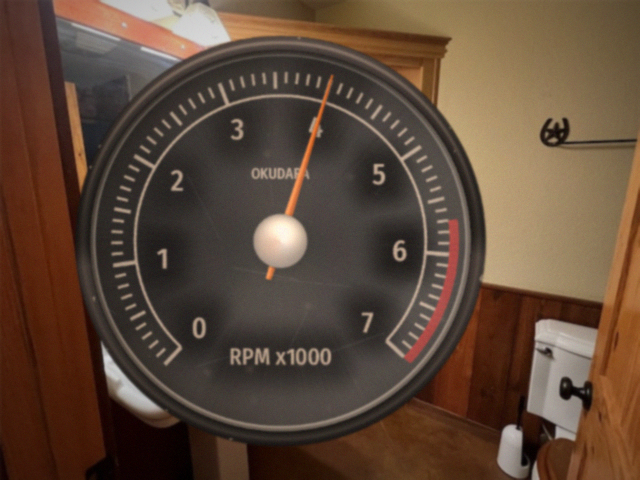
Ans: value=4000 unit=rpm
